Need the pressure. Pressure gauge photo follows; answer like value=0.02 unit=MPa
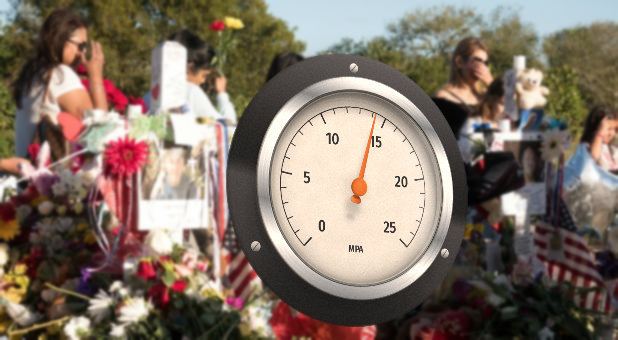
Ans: value=14 unit=MPa
